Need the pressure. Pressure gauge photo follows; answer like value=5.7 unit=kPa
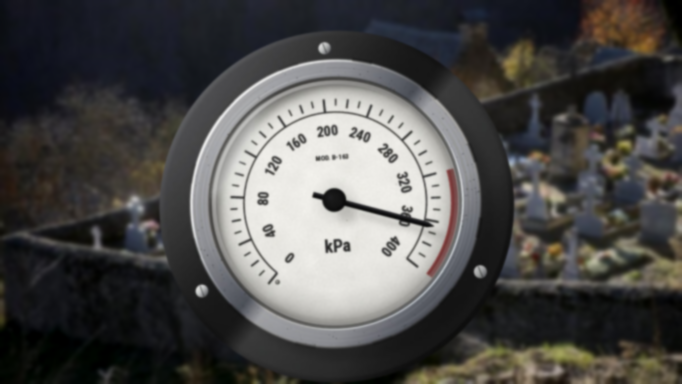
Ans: value=365 unit=kPa
